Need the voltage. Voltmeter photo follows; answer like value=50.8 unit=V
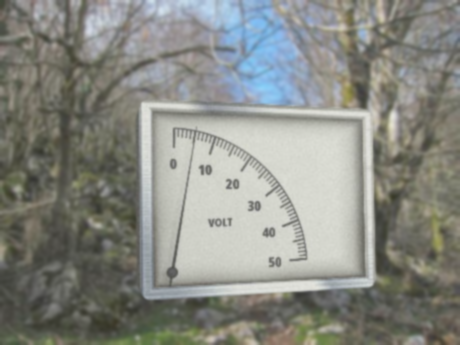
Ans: value=5 unit=V
